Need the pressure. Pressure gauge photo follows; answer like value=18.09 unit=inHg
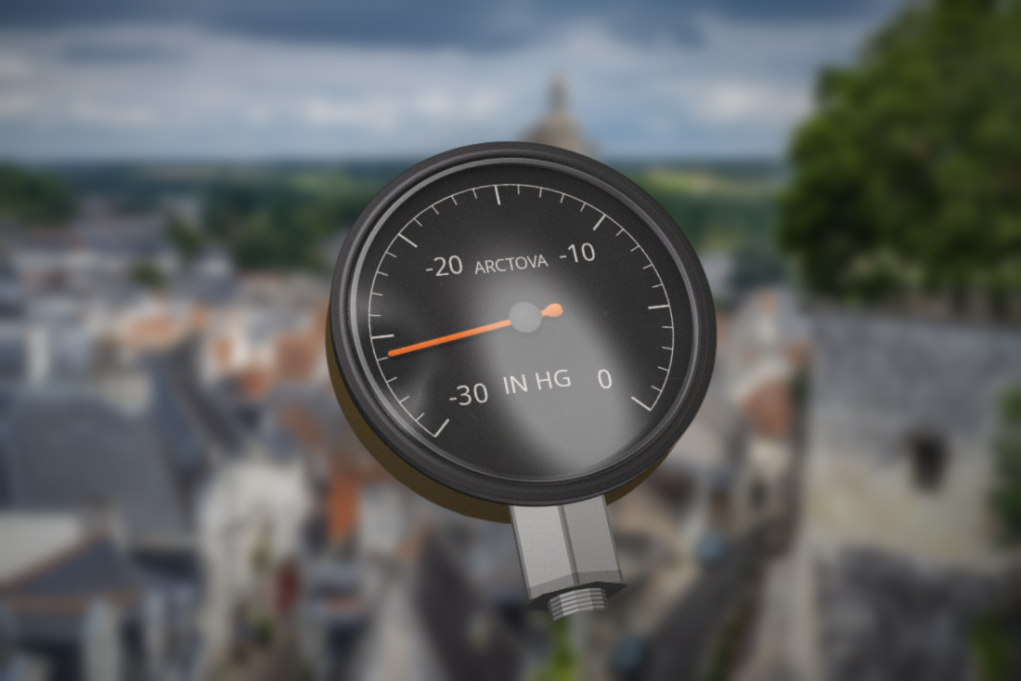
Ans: value=-26 unit=inHg
